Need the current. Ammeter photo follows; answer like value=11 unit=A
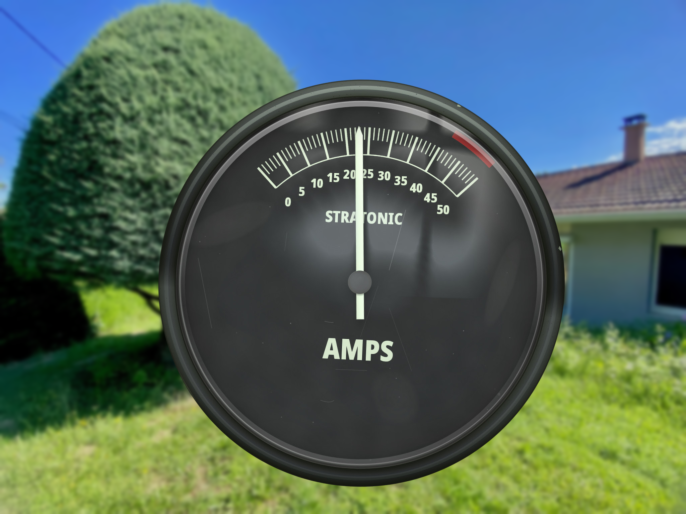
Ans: value=23 unit=A
